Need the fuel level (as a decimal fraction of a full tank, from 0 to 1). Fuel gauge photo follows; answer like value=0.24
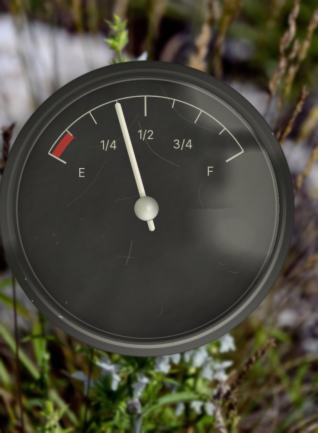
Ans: value=0.375
